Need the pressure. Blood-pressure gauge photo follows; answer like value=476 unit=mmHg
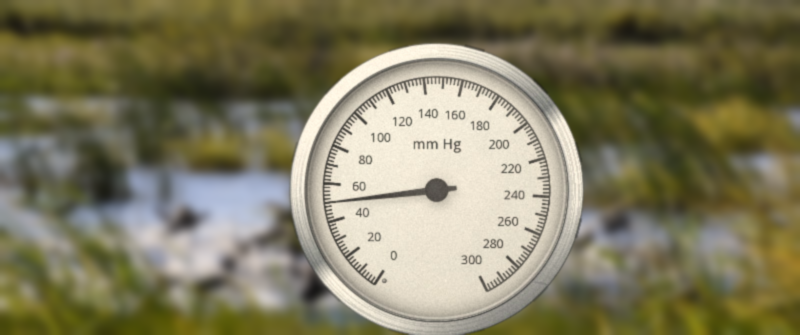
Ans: value=50 unit=mmHg
